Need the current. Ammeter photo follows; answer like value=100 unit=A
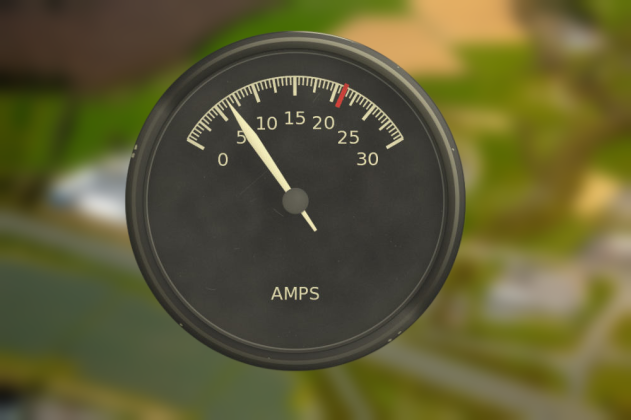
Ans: value=6.5 unit=A
